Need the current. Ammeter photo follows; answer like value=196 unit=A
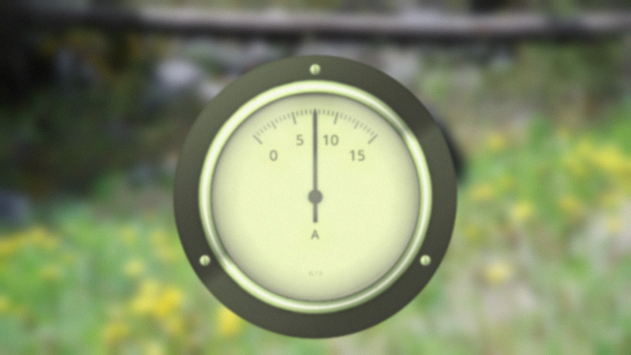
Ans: value=7.5 unit=A
